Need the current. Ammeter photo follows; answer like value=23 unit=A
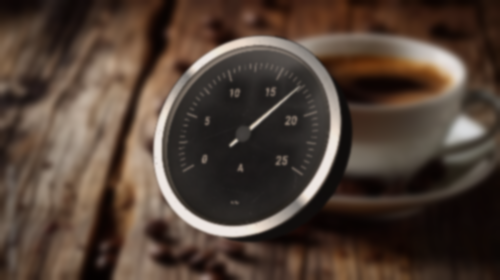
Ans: value=17.5 unit=A
